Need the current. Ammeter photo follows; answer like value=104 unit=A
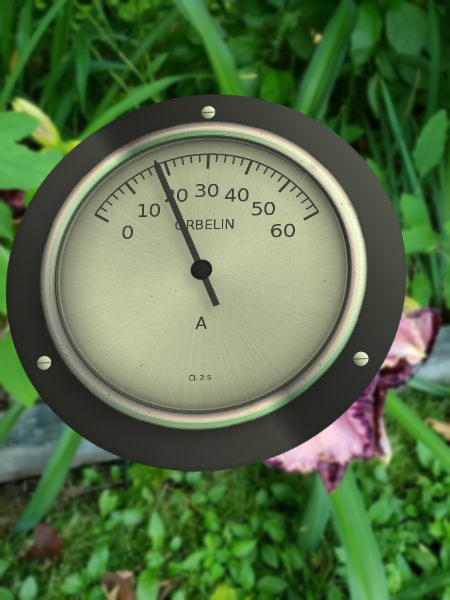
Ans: value=18 unit=A
